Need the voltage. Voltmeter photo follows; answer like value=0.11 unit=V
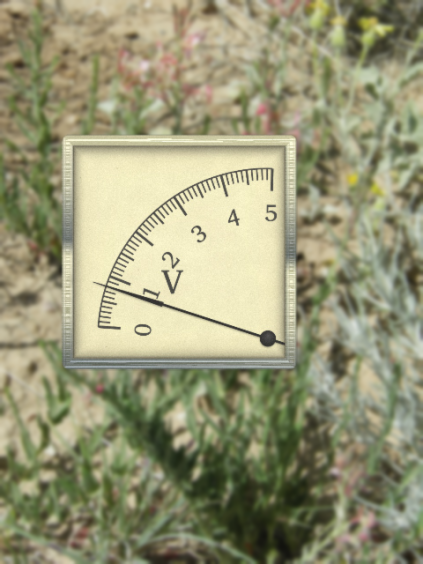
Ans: value=0.8 unit=V
